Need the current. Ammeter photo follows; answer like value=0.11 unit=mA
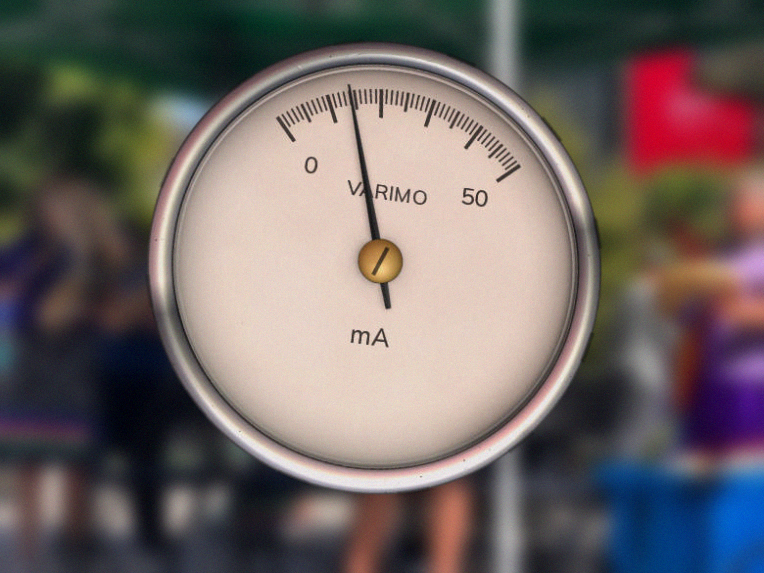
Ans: value=14 unit=mA
